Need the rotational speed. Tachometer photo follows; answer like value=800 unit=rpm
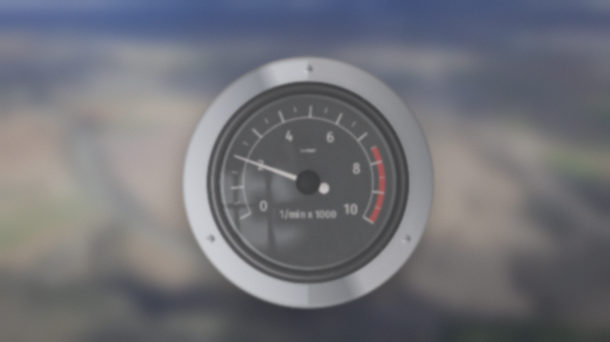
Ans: value=2000 unit=rpm
